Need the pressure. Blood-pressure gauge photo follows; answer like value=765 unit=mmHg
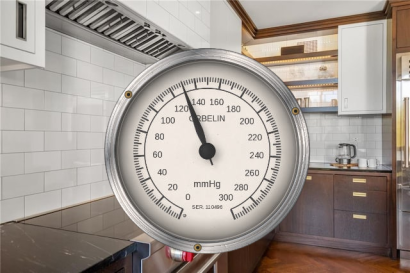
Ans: value=130 unit=mmHg
